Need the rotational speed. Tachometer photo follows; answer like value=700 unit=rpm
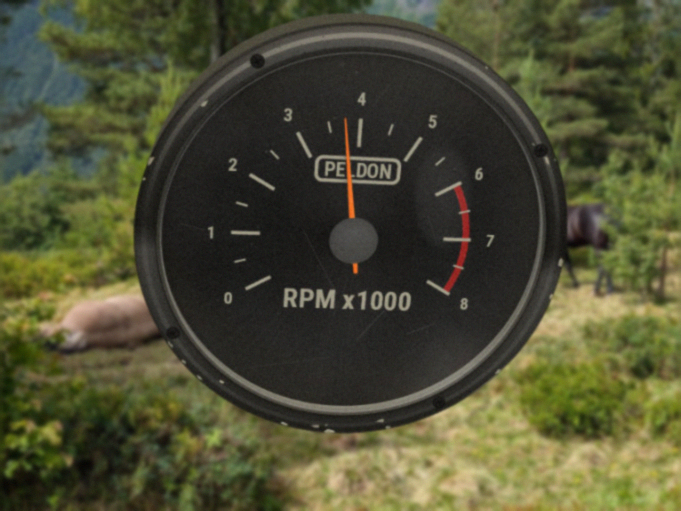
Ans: value=3750 unit=rpm
